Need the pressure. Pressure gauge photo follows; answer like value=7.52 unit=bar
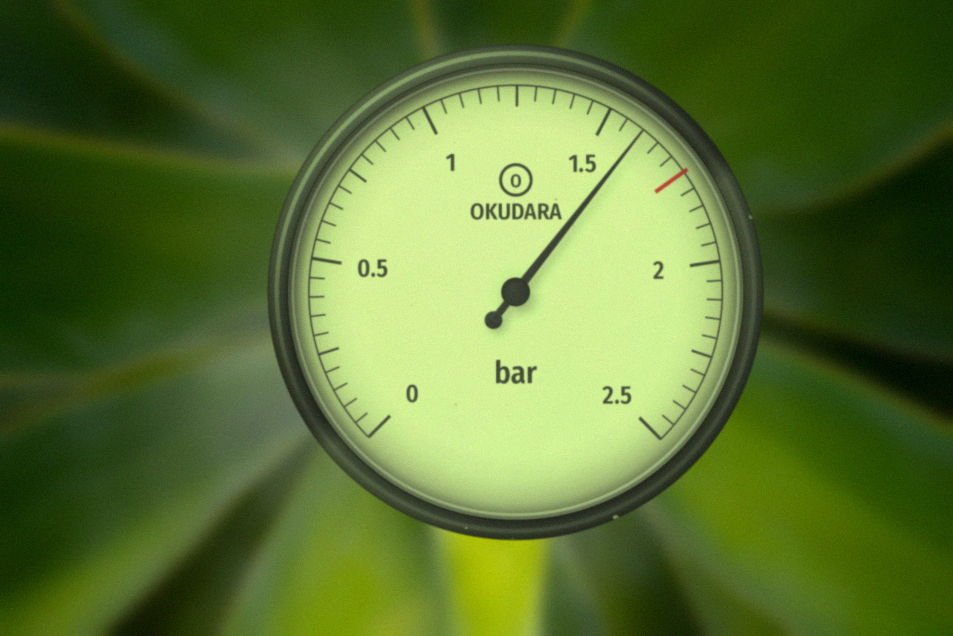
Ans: value=1.6 unit=bar
